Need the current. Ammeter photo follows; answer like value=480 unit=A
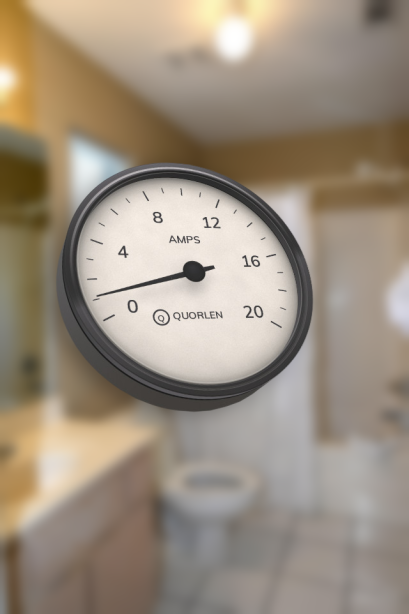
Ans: value=1 unit=A
